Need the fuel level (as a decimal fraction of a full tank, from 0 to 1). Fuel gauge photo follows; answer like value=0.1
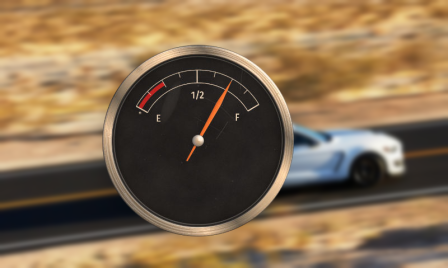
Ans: value=0.75
